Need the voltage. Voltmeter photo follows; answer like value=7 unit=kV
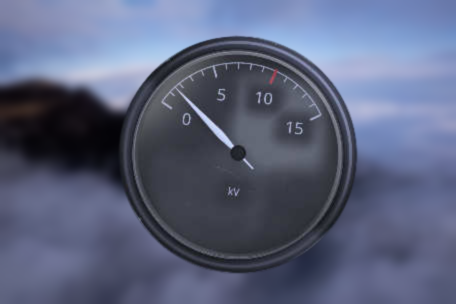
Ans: value=1.5 unit=kV
